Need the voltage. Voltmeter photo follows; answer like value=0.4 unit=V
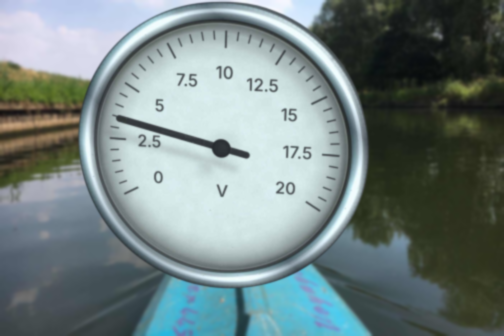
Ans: value=3.5 unit=V
